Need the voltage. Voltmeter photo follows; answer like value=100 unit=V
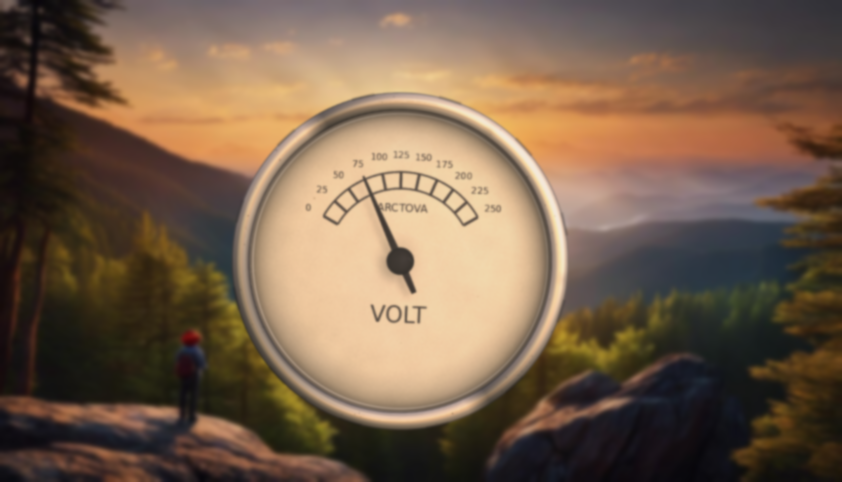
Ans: value=75 unit=V
